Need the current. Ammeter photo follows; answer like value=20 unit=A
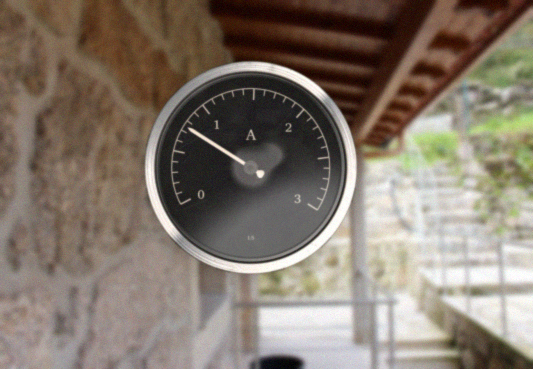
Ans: value=0.75 unit=A
